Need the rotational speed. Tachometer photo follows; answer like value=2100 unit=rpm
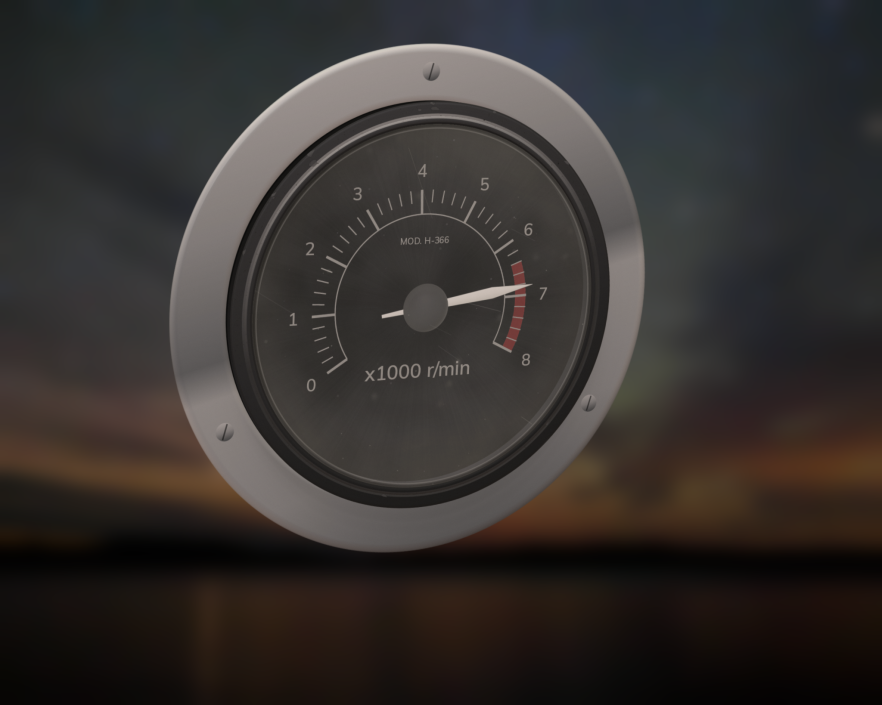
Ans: value=6800 unit=rpm
